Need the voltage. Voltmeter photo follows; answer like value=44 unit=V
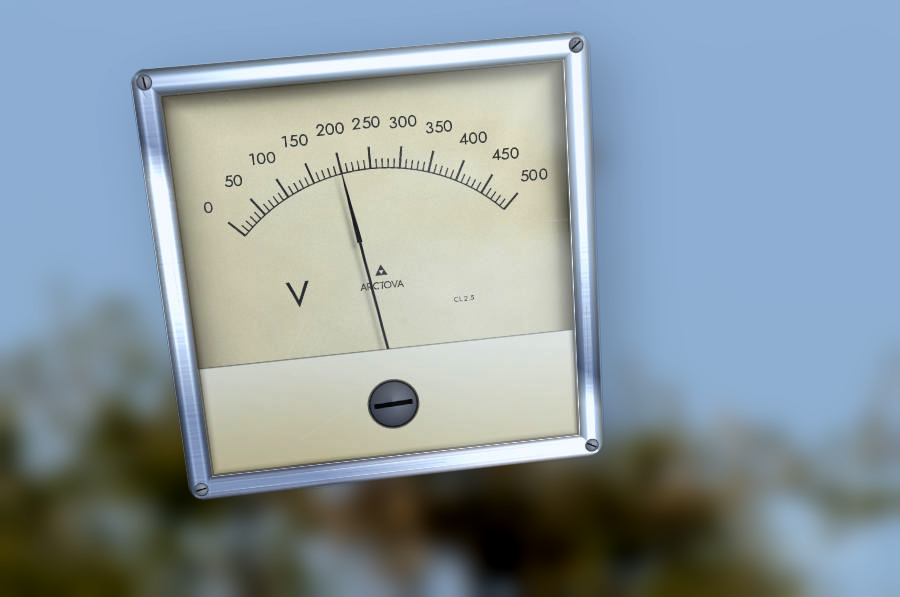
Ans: value=200 unit=V
